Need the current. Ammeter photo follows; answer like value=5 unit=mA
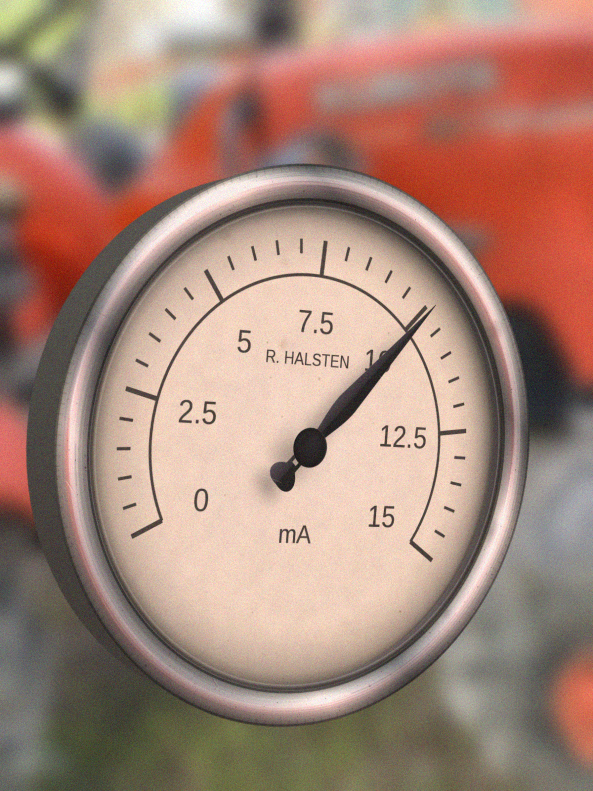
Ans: value=10 unit=mA
